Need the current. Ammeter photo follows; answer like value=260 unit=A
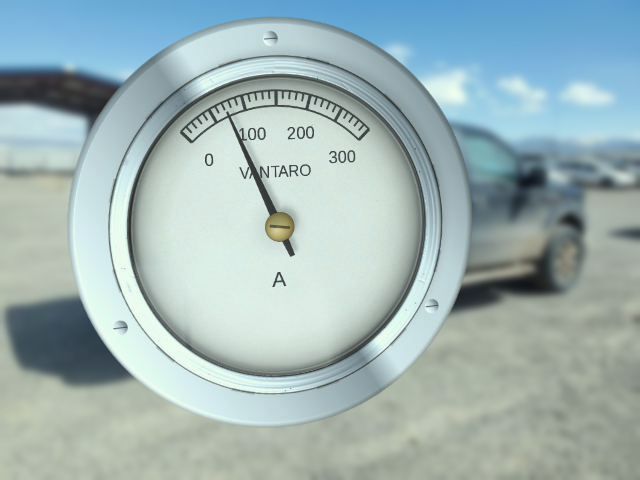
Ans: value=70 unit=A
